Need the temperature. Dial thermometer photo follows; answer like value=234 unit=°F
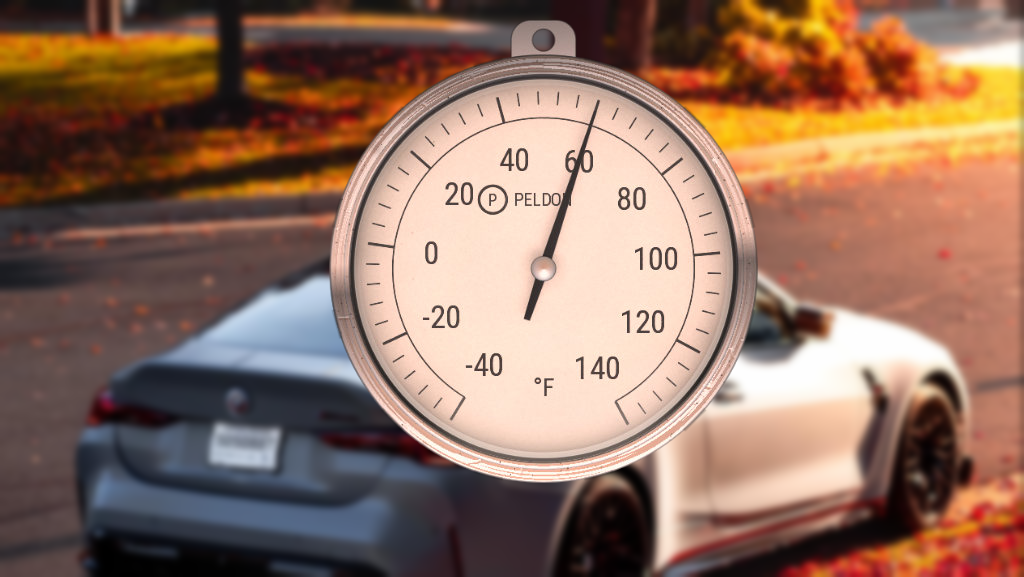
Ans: value=60 unit=°F
